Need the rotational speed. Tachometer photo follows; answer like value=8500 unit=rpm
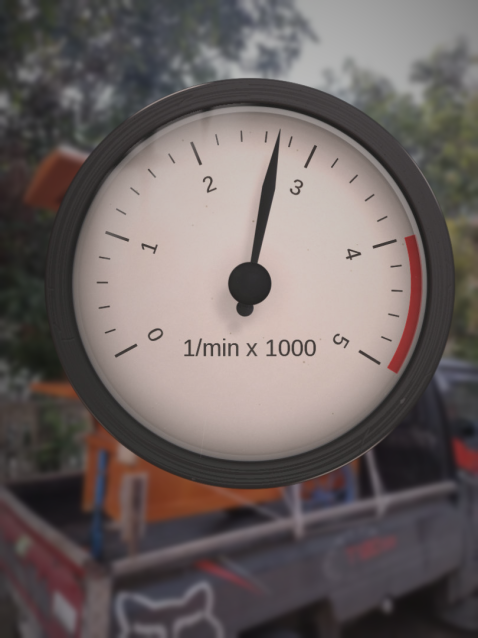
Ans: value=2700 unit=rpm
